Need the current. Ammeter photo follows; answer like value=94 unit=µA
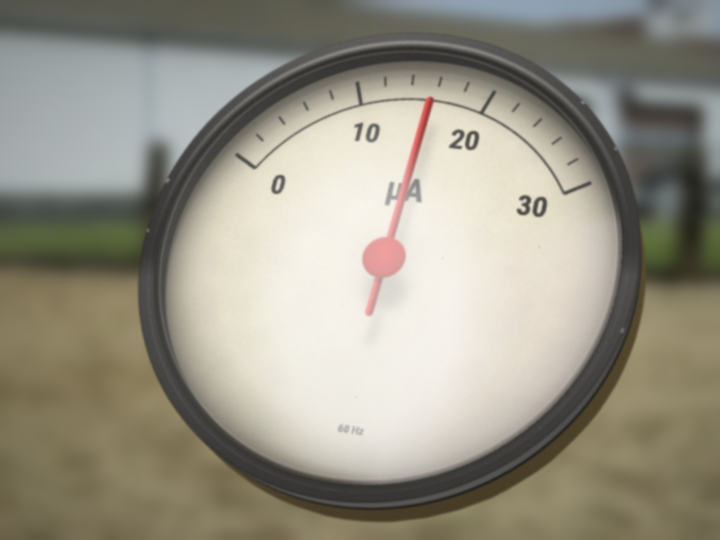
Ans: value=16 unit=µA
